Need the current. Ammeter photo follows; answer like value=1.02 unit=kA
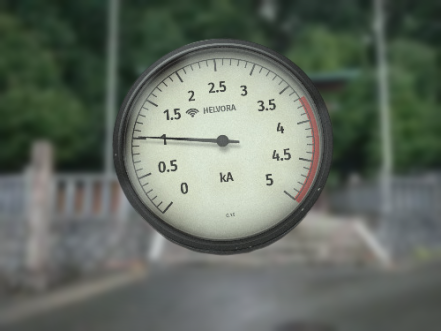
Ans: value=1 unit=kA
